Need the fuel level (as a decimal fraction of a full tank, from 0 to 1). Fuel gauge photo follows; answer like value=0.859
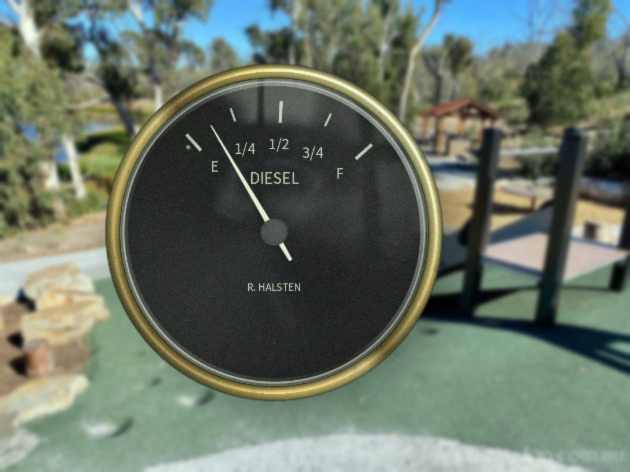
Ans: value=0.125
